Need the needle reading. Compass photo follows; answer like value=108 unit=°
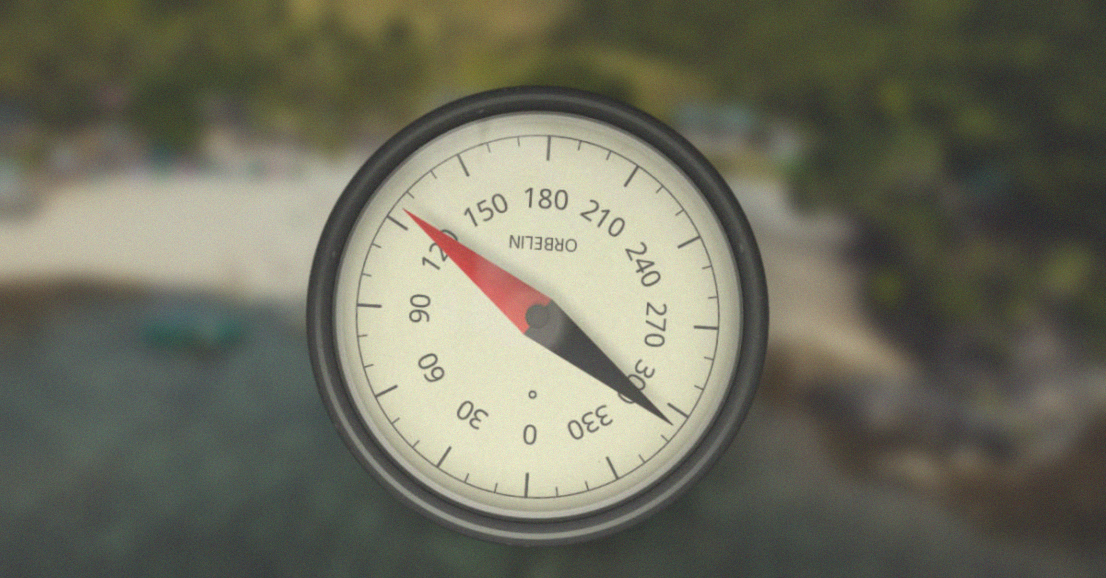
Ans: value=125 unit=°
